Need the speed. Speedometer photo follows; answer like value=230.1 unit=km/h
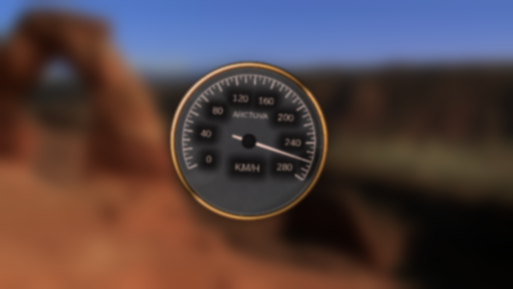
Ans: value=260 unit=km/h
